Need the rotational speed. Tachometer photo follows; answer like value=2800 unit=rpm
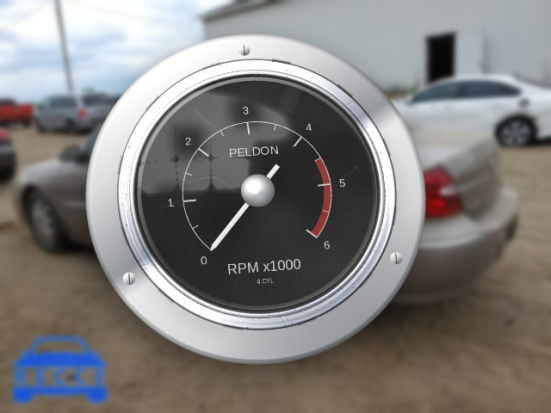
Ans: value=0 unit=rpm
